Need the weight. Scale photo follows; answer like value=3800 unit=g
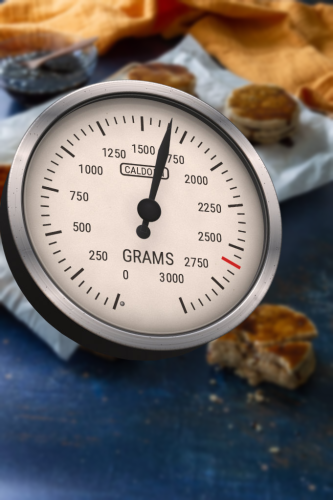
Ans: value=1650 unit=g
